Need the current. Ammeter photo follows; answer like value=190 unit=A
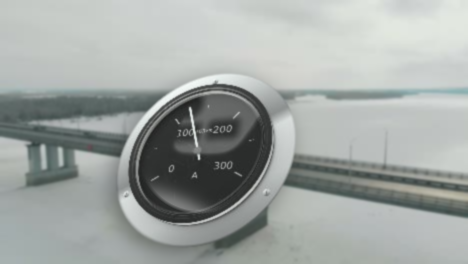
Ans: value=125 unit=A
